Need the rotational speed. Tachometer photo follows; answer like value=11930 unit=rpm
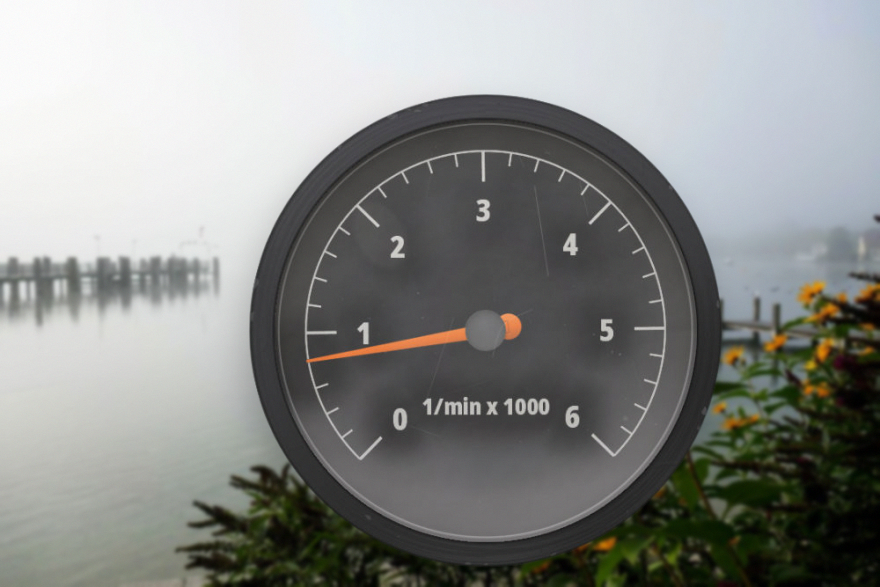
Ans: value=800 unit=rpm
